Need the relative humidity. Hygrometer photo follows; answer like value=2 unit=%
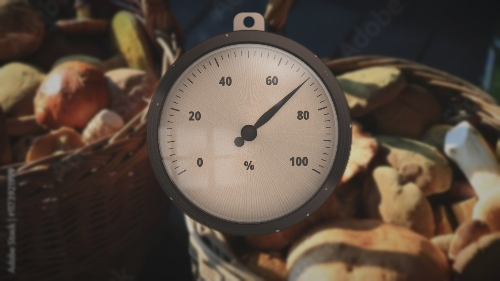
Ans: value=70 unit=%
